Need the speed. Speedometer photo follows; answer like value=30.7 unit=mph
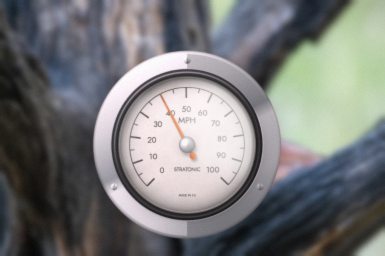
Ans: value=40 unit=mph
